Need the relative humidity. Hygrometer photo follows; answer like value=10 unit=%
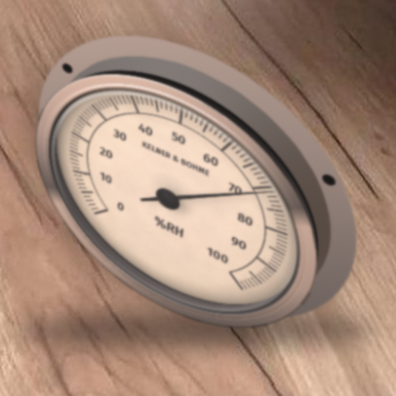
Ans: value=70 unit=%
